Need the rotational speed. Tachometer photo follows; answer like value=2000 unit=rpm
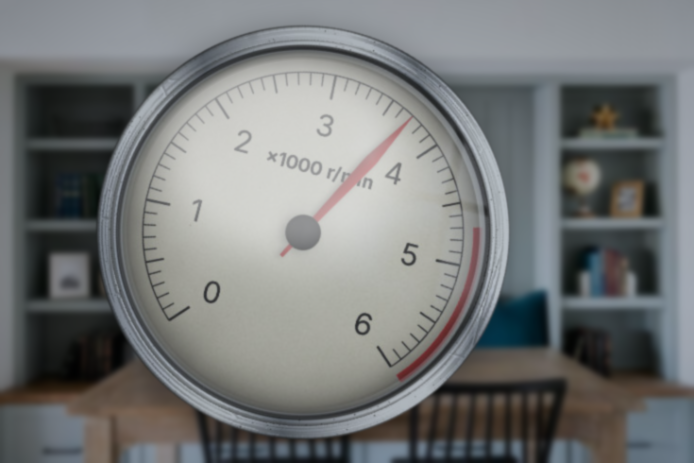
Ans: value=3700 unit=rpm
